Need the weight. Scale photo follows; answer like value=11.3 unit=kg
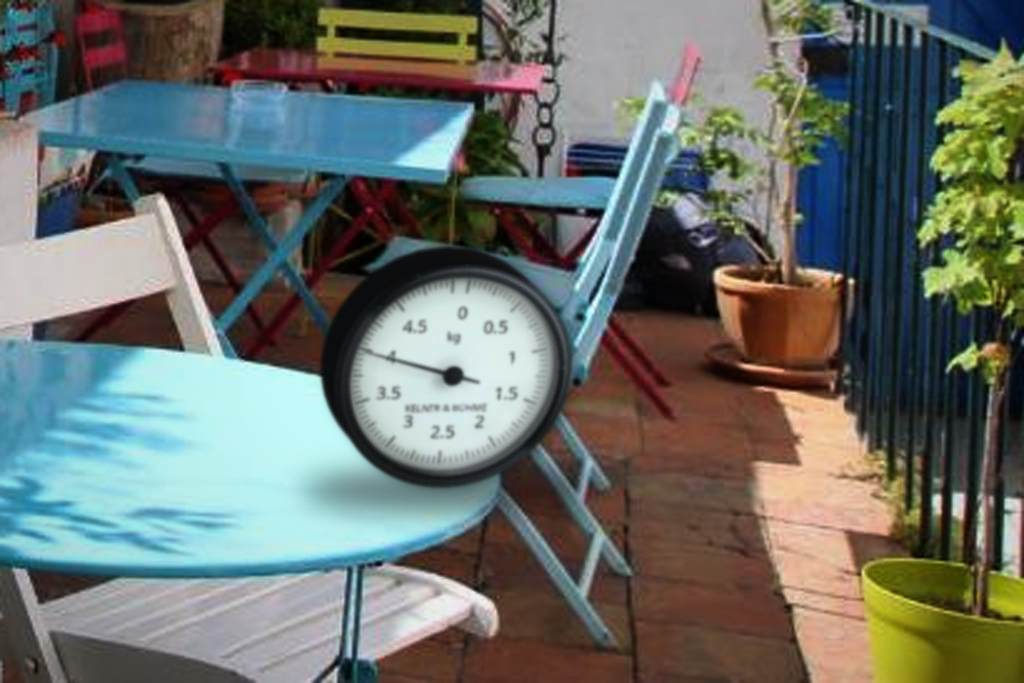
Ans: value=4 unit=kg
